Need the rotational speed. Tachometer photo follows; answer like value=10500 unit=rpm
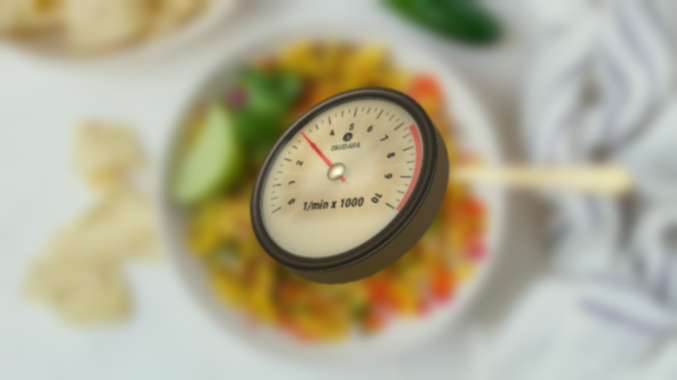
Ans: value=3000 unit=rpm
